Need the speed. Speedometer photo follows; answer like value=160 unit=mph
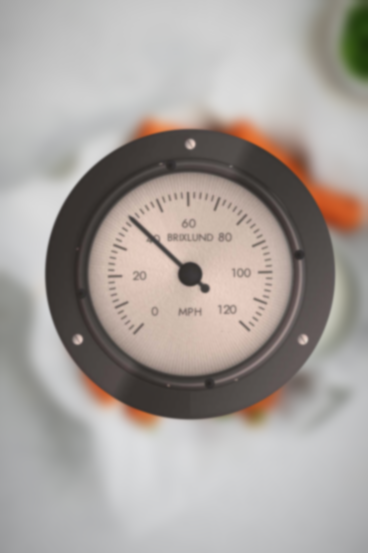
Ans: value=40 unit=mph
